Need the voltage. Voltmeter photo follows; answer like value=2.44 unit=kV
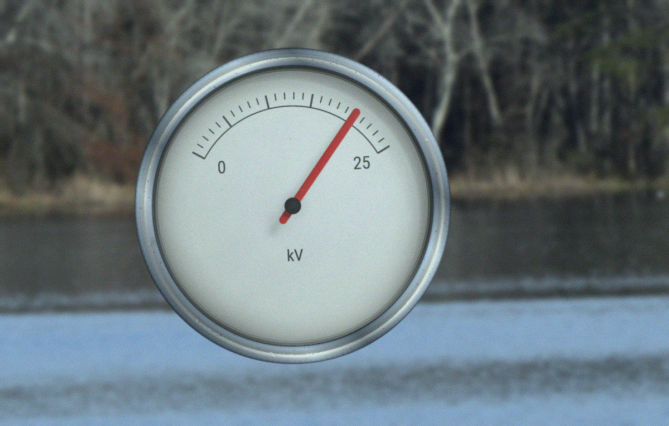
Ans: value=20 unit=kV
